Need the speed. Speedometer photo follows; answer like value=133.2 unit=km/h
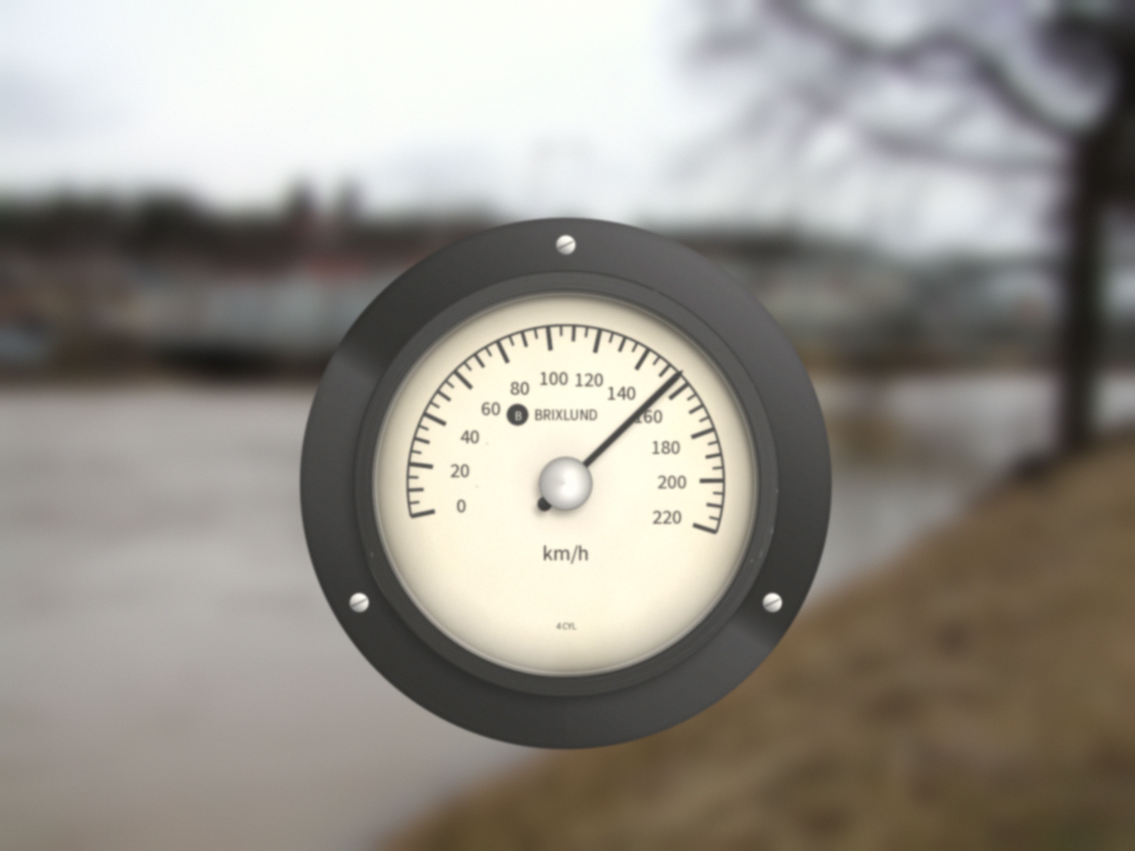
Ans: value=155 unit=km/h
